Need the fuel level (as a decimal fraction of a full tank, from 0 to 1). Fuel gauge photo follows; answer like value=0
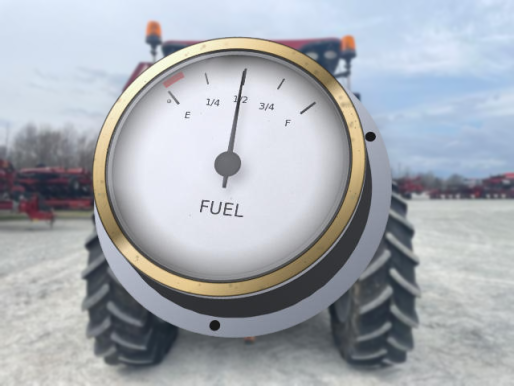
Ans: value=0.5
